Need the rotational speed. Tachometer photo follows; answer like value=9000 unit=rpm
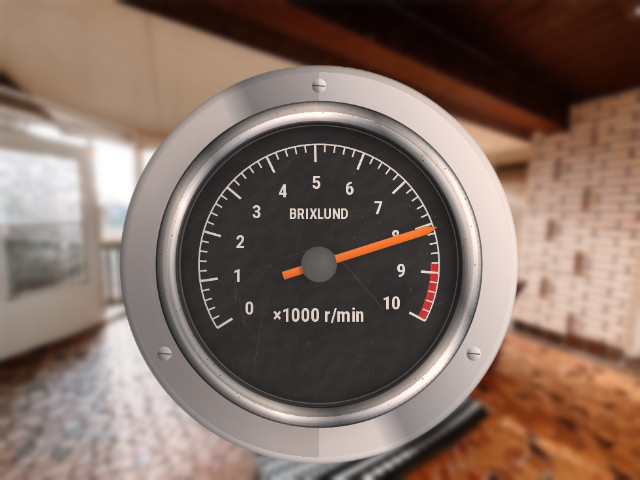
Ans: value=8100 unit=rpm
